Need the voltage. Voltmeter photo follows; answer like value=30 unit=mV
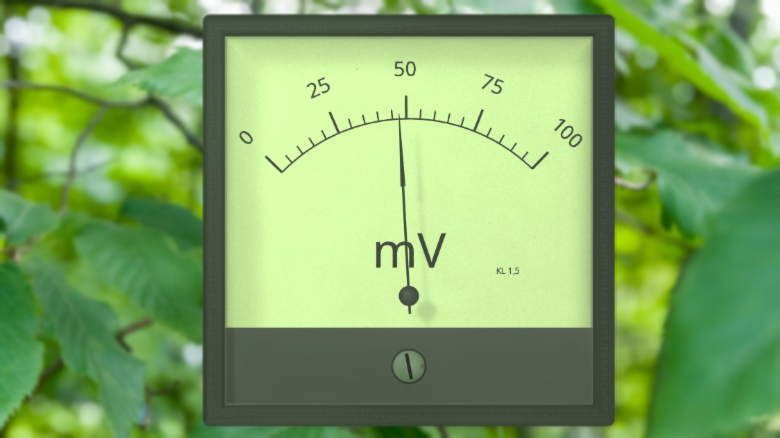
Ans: value=47.5 unit=mV
